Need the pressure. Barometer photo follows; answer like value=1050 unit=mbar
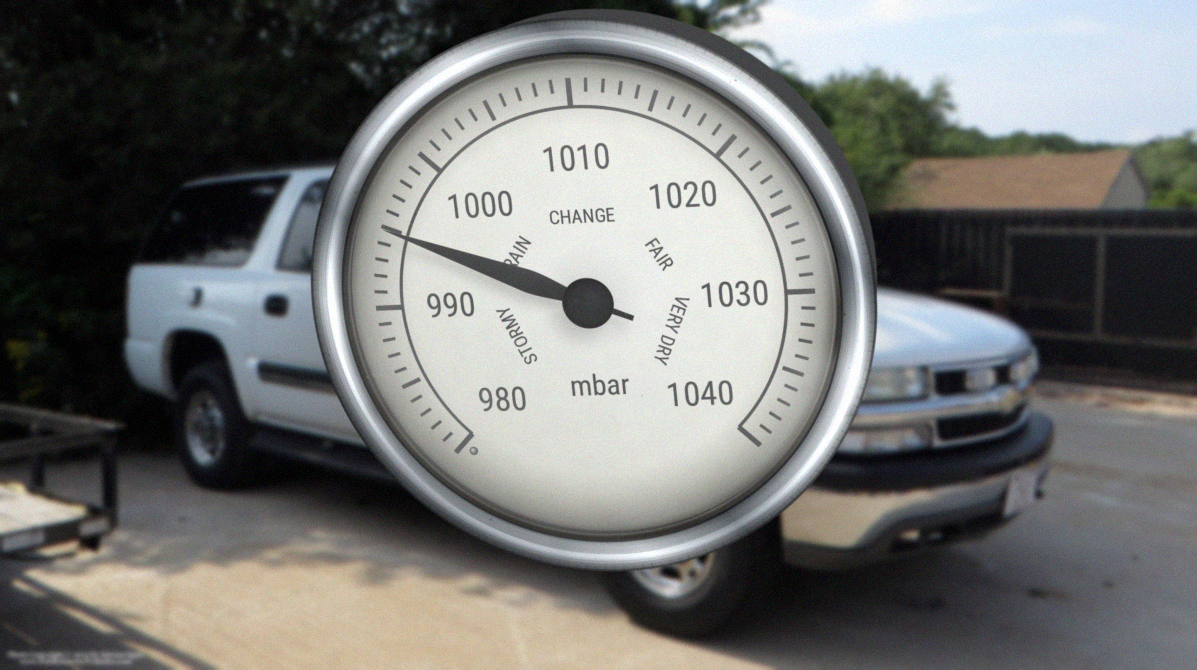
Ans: value=995 unit=mbar
